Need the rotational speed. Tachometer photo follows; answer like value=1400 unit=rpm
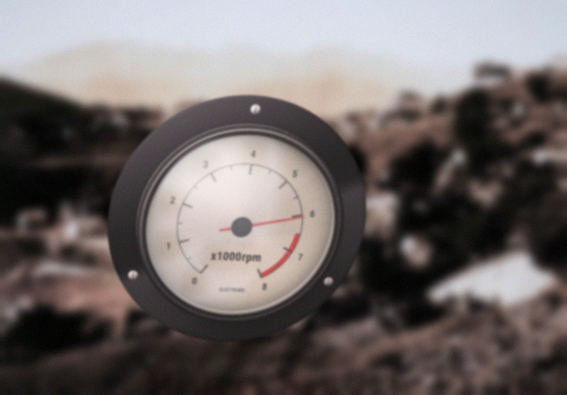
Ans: value=6000 unit=rpm
